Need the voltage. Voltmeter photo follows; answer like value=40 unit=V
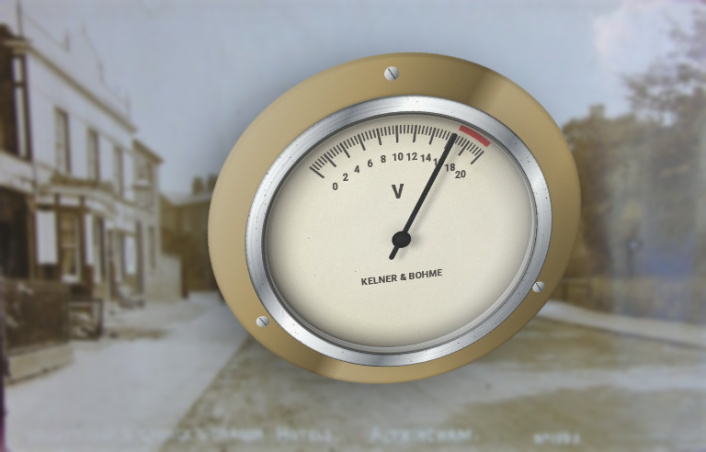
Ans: value=16 unit=V
